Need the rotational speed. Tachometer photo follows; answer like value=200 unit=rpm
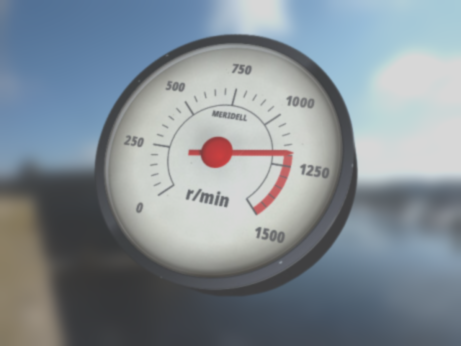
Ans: value=1200 unit=rpm
